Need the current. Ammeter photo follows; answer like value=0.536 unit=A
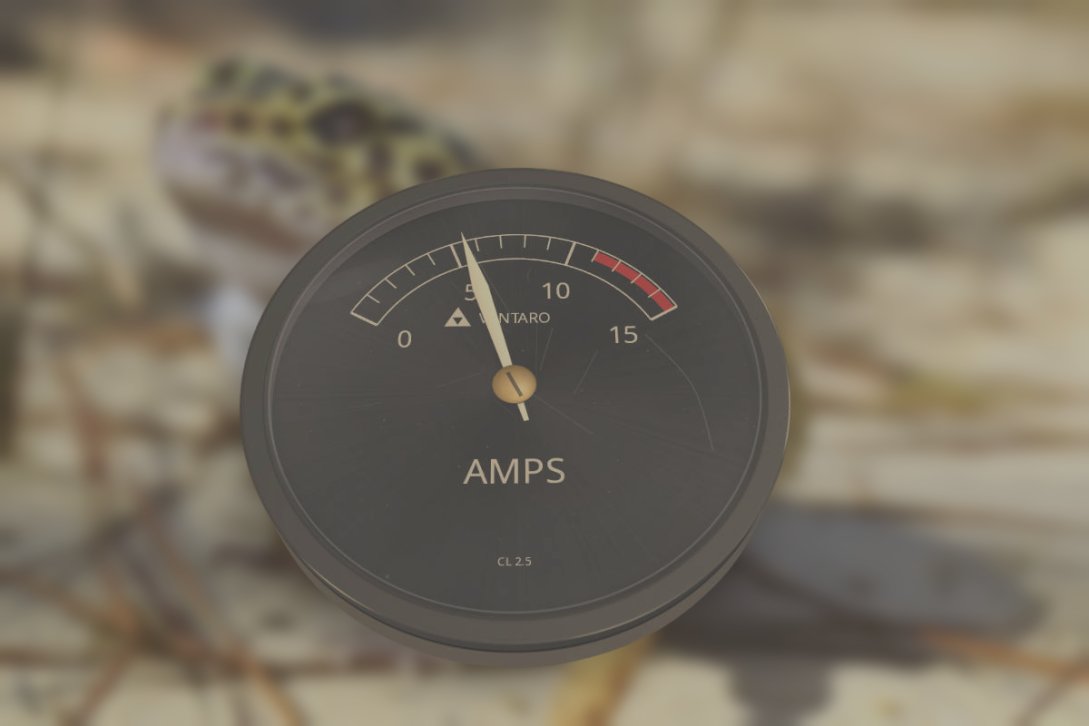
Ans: value=5.5 unit=A
